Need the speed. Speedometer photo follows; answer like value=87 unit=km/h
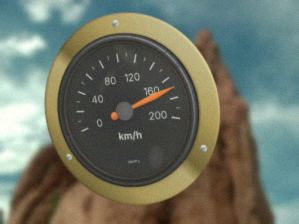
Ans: value=170 unit=km/h
